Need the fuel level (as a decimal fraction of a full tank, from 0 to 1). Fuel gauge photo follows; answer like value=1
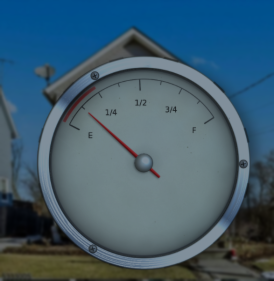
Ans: value=0.125
